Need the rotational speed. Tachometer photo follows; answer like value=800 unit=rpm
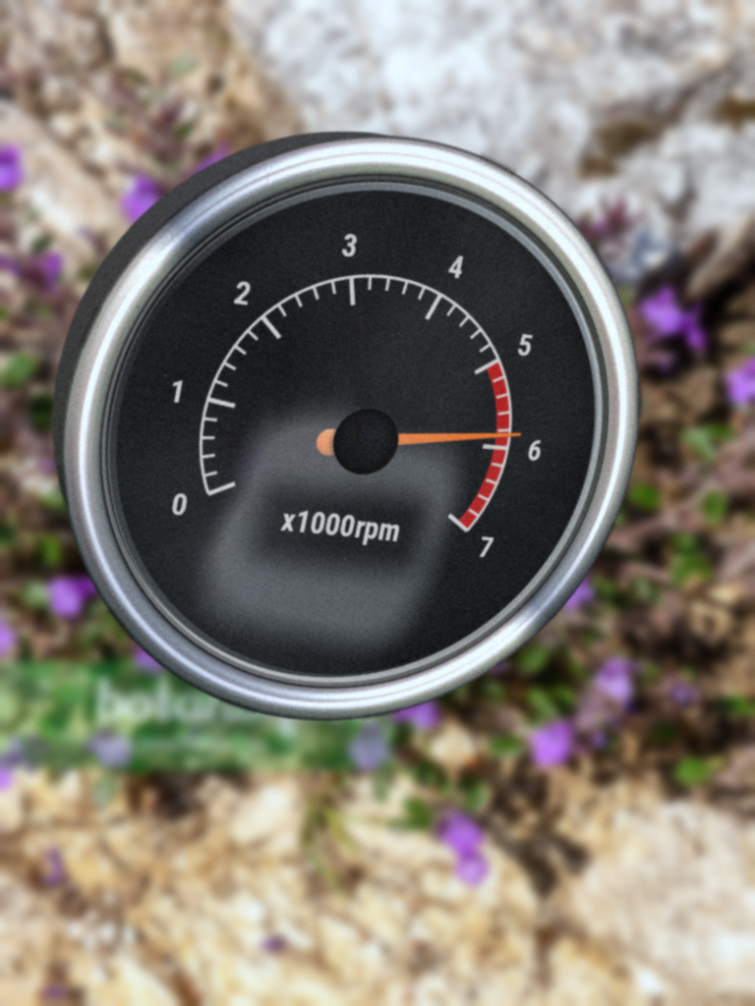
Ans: value=5800 unit=rpm
